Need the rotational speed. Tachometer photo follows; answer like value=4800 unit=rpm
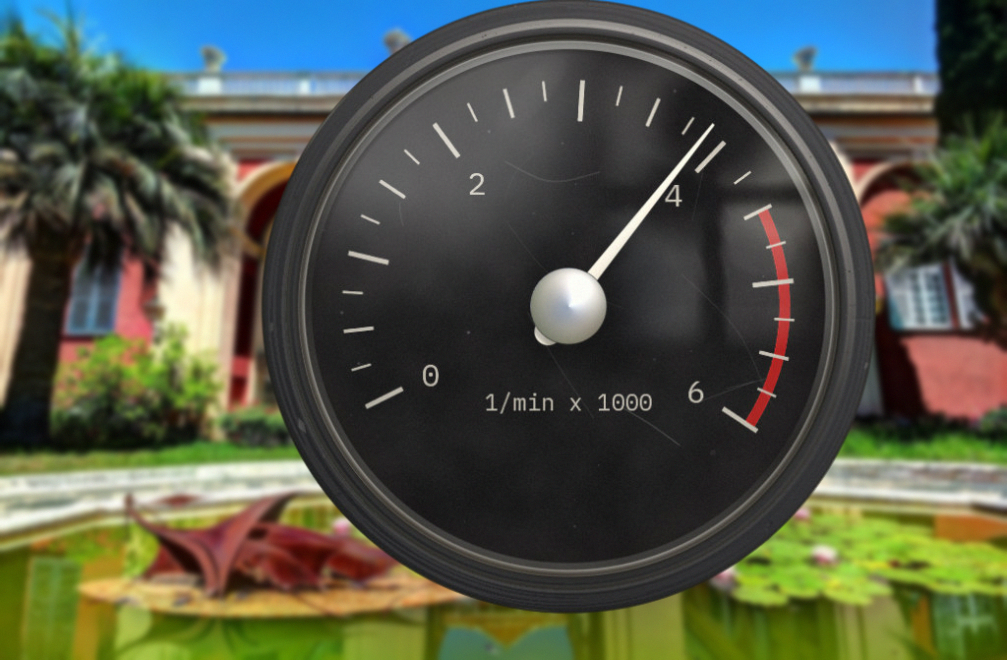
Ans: value=3875 unit=rpm
